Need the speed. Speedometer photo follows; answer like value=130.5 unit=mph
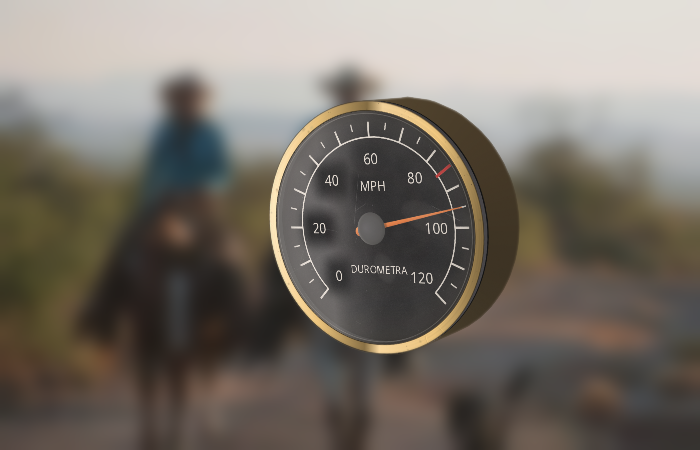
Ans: value=95 unit=mph
